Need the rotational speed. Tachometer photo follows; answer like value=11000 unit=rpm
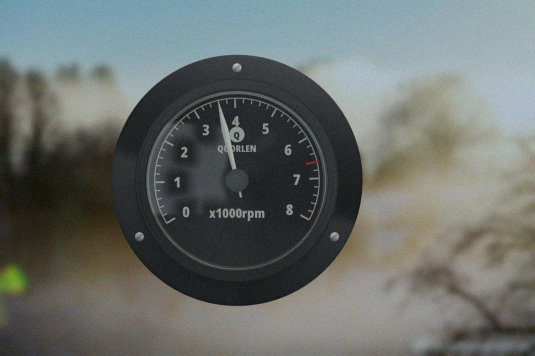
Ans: value=3600 unit=rpm
